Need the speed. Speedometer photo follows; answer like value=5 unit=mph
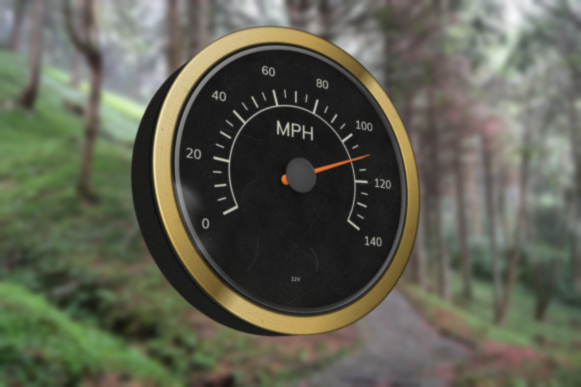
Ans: value=110 unit=mph
